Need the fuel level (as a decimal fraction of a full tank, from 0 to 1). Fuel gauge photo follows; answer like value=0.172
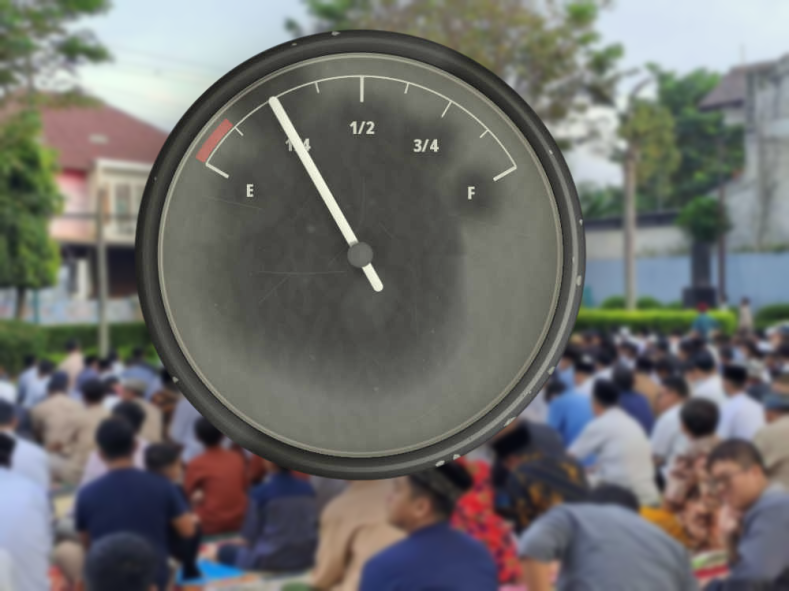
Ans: value=0.25
